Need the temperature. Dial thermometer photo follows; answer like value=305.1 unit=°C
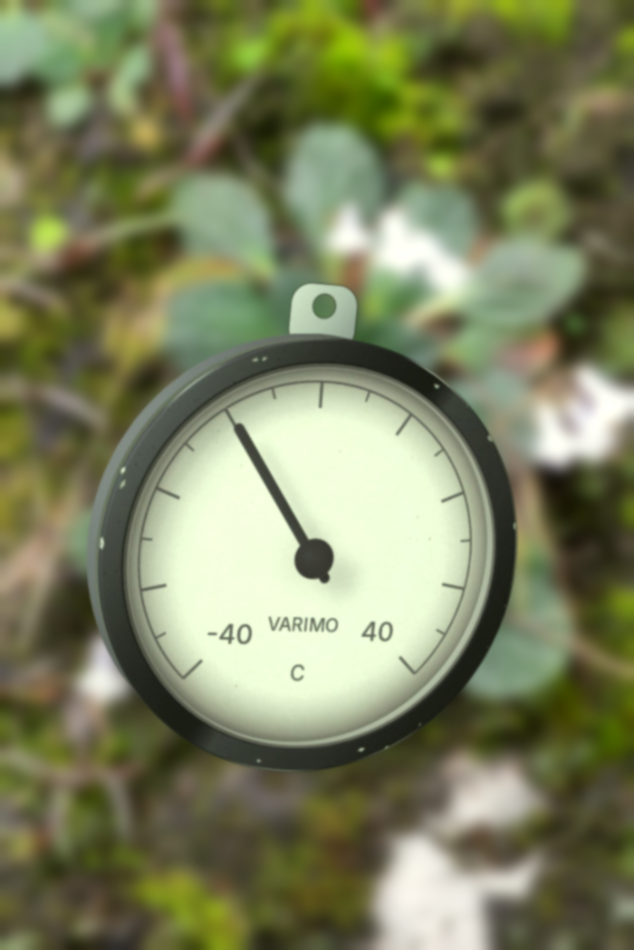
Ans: value=-10 unit=°C
